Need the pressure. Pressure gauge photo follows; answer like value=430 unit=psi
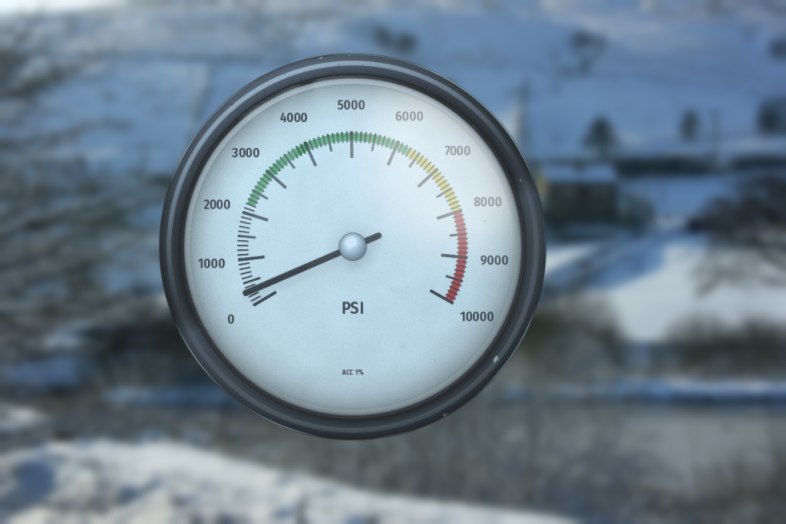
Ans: value=300 unit=psi
